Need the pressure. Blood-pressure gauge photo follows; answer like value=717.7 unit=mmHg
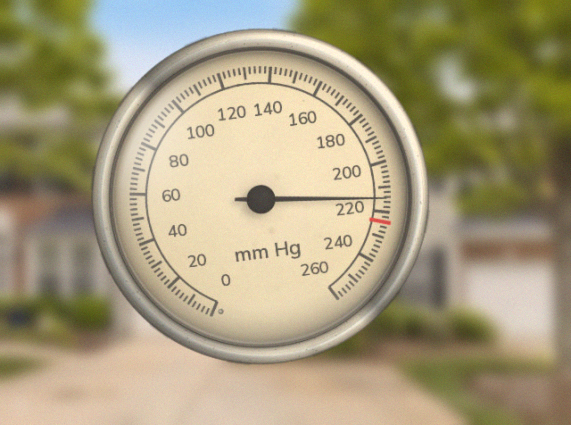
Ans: value=214 unit=mmHg
